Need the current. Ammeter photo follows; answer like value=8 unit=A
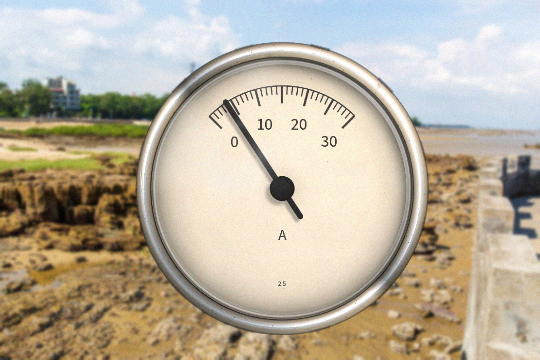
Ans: value=4 unit=A
